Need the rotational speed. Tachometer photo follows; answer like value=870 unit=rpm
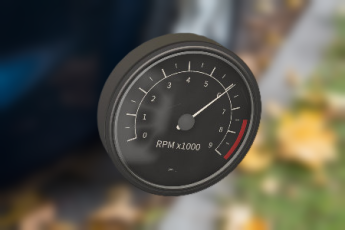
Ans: value=6000 unit=rpm
